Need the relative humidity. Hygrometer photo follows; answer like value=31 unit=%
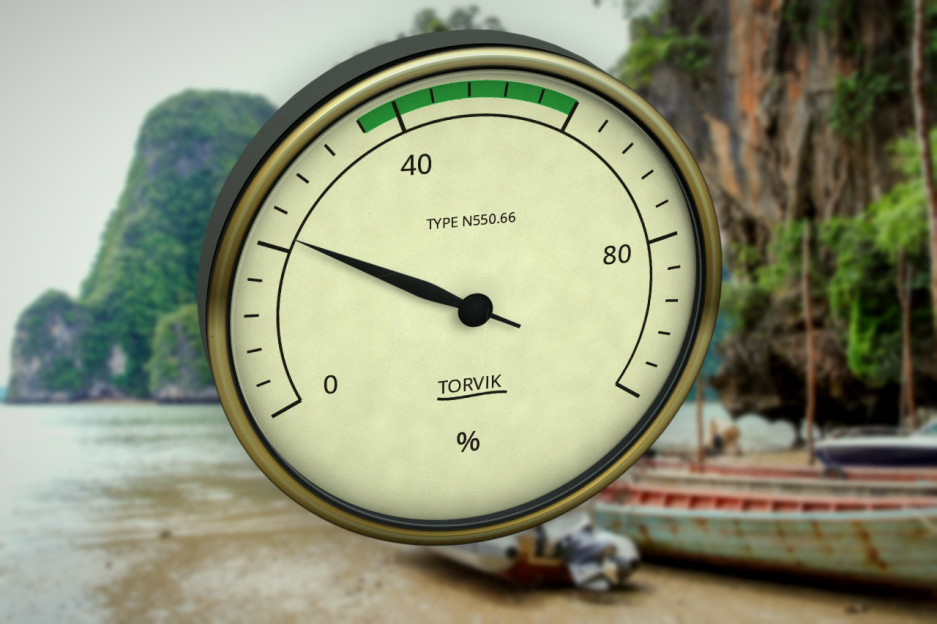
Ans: value=22 unit=%
